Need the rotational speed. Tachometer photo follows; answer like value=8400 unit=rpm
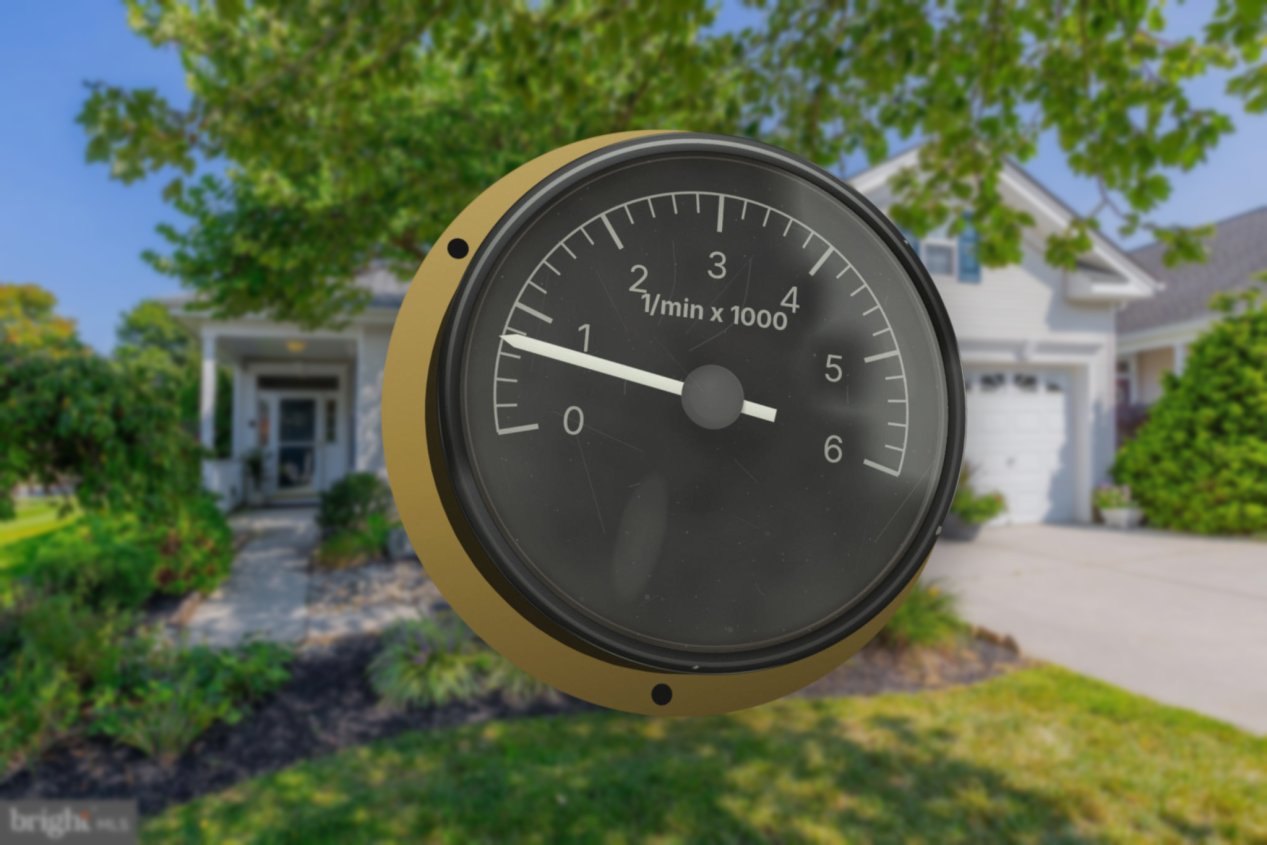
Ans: value=700 unit=rpm
